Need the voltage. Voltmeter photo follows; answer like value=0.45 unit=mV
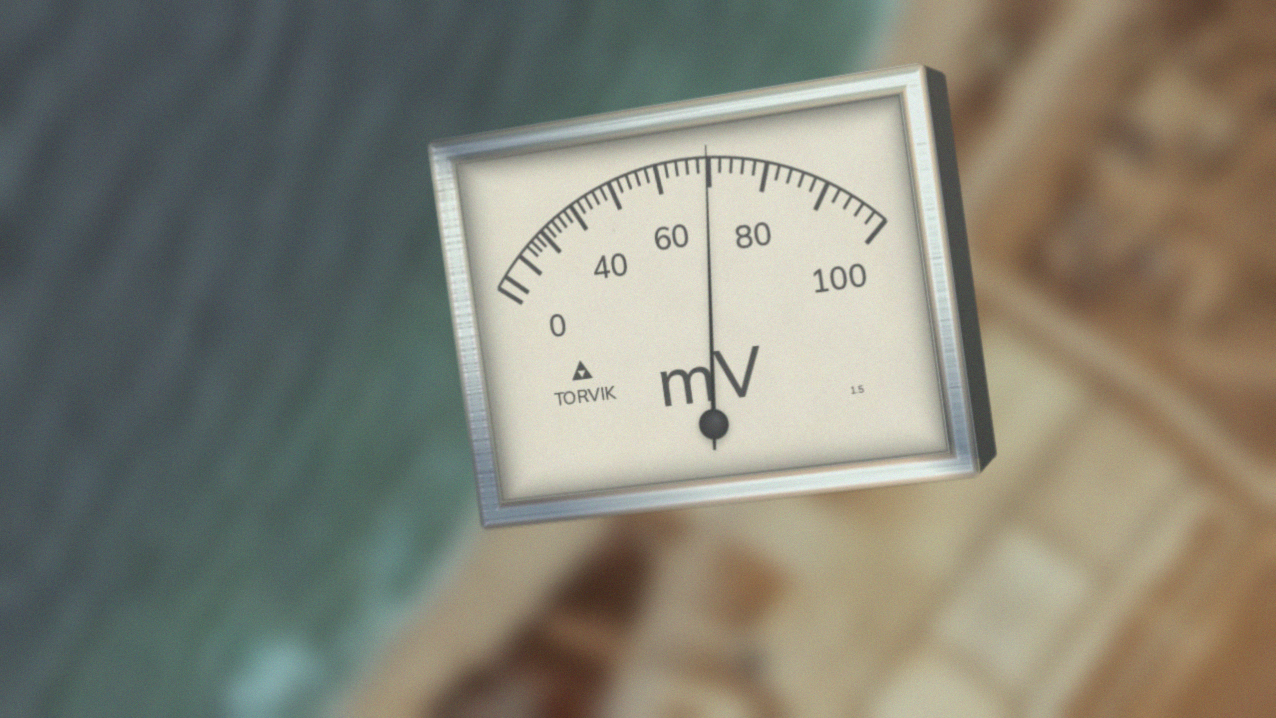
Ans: value=70 unit=mV
